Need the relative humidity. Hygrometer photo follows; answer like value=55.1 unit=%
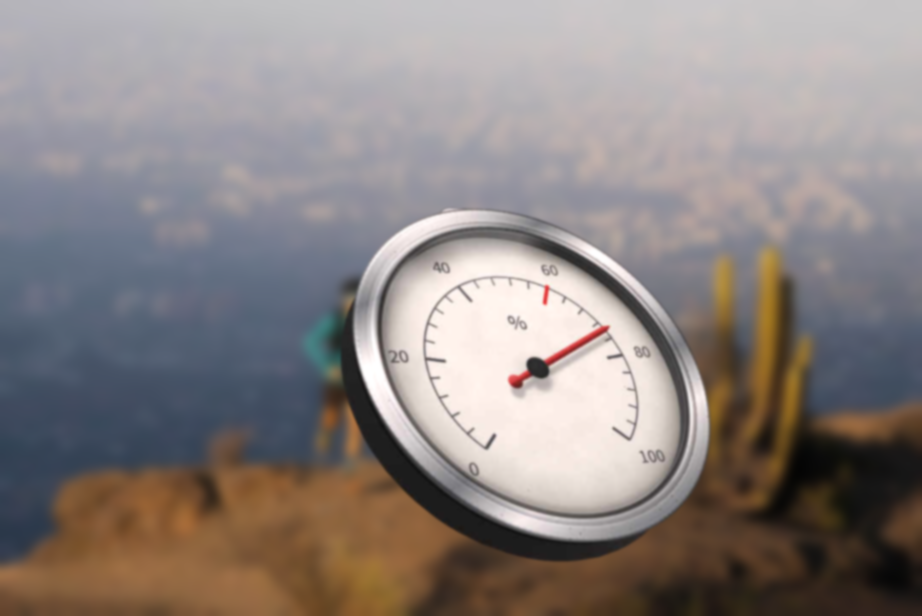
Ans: value=74 unit=%
